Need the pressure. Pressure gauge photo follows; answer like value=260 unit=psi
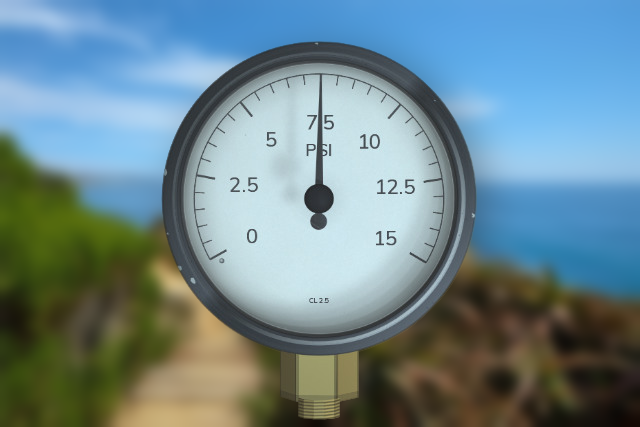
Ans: value=7.5 unit=psi
